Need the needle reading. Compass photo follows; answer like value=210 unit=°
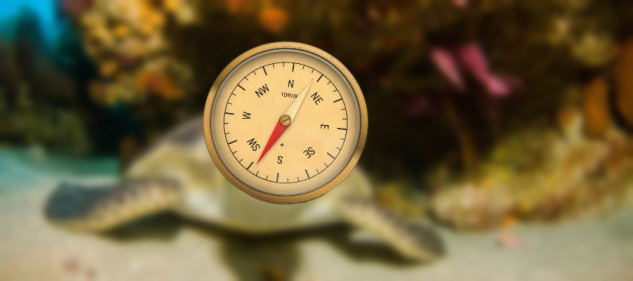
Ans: value=205 unit=°
